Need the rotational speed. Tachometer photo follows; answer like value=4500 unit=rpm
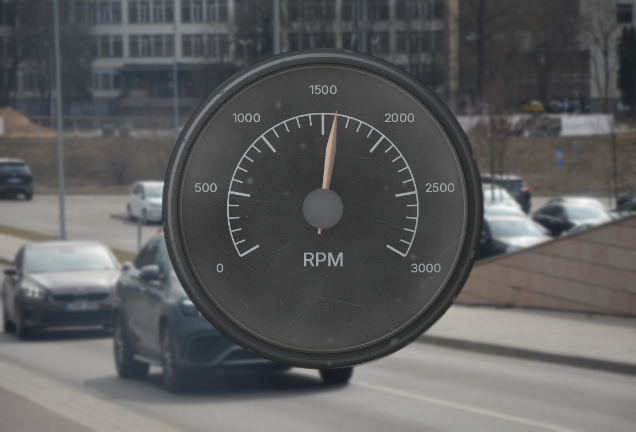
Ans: value=1600 unit=rpm
